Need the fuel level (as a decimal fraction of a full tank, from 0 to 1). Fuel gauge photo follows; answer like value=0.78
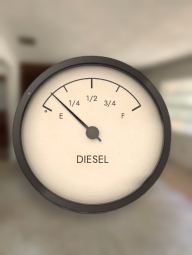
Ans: value=0.125
